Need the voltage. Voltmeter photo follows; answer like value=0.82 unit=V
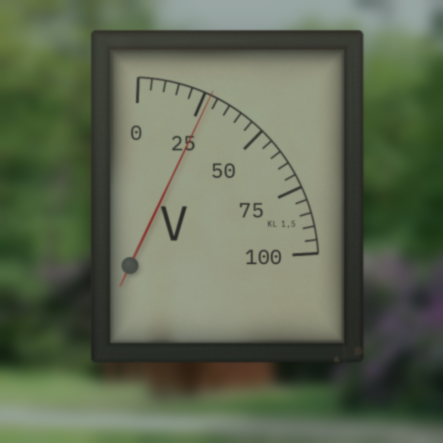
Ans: value=27.5 unit=V
